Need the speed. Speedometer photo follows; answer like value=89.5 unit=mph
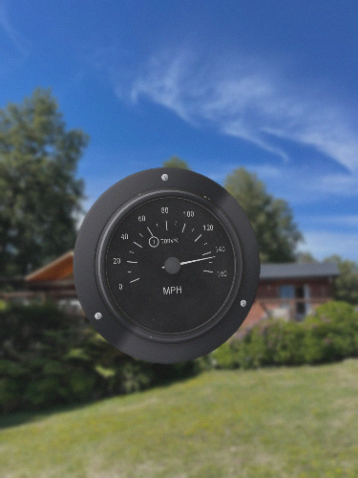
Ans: value=145 unit=mph
